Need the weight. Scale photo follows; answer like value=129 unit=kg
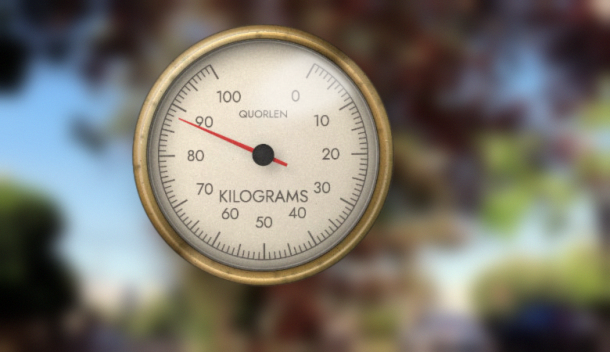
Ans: value=88 unit=kg
